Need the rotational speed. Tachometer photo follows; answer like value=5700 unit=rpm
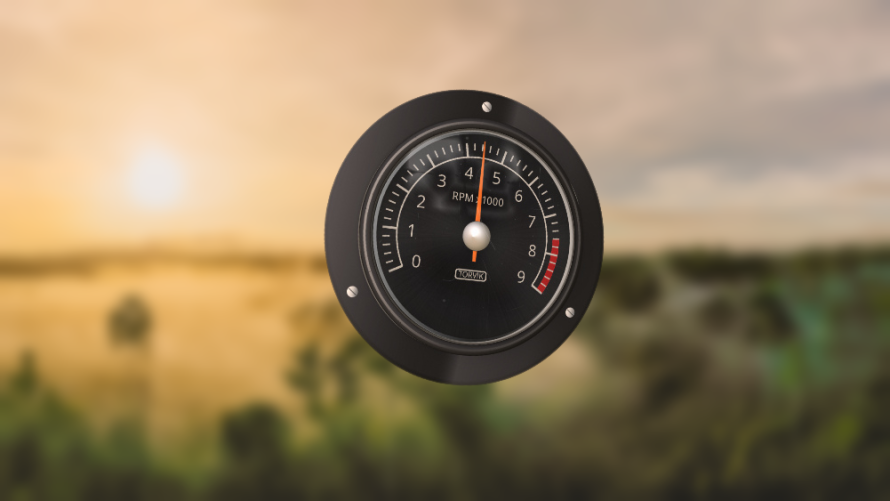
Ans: value=4400 unit=rpm
